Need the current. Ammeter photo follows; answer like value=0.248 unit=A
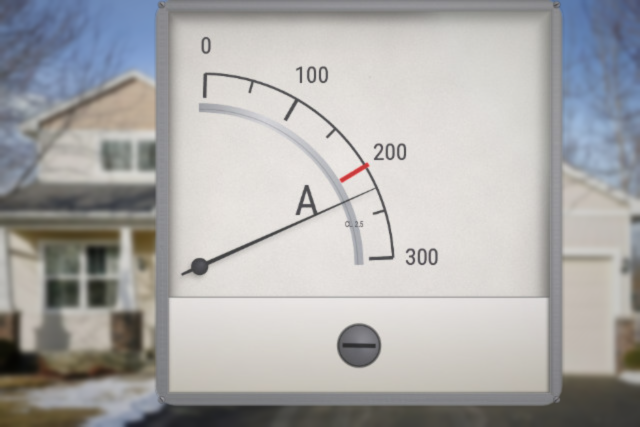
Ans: value=225 unit=A
